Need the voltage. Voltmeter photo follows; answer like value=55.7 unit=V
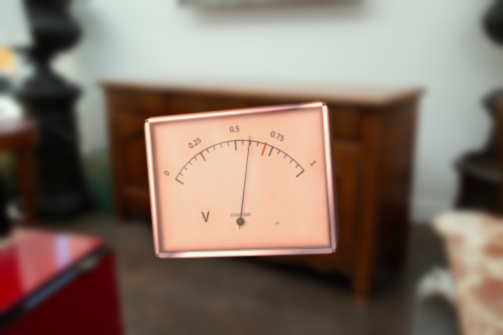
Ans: value=0.6 unit=V
